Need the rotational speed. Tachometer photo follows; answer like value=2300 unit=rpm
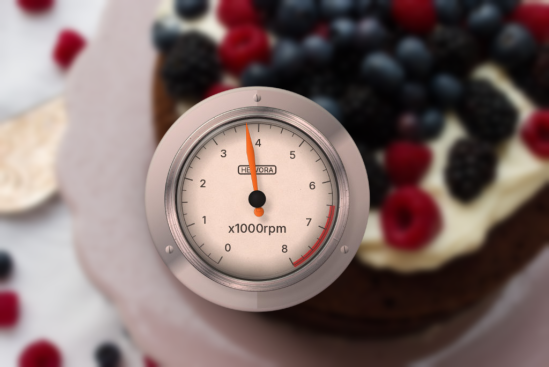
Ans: value=3750 unit=rpm
